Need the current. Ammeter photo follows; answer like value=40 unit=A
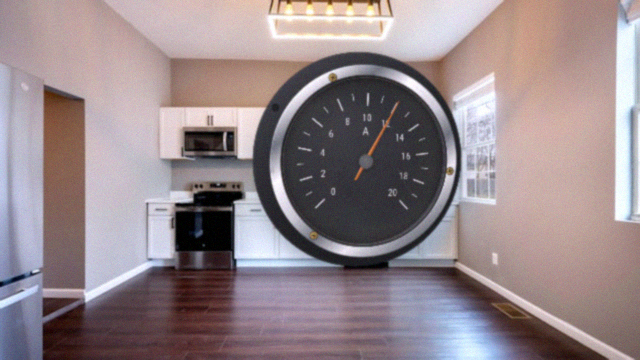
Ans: value=12 unit=A
